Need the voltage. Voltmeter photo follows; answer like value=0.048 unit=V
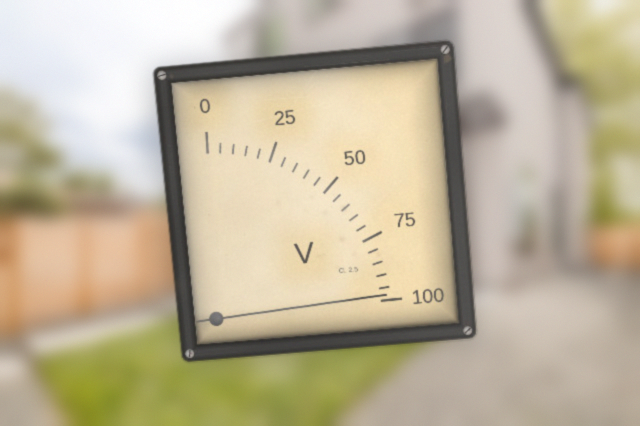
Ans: value=97.5 unit=V
